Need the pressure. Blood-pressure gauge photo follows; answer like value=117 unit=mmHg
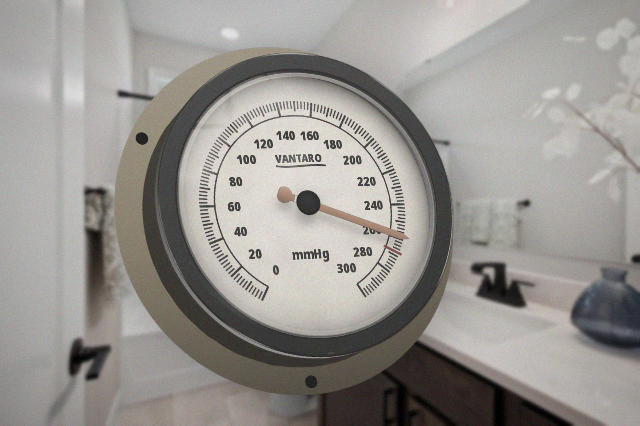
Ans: value=260 unit=mmHg
